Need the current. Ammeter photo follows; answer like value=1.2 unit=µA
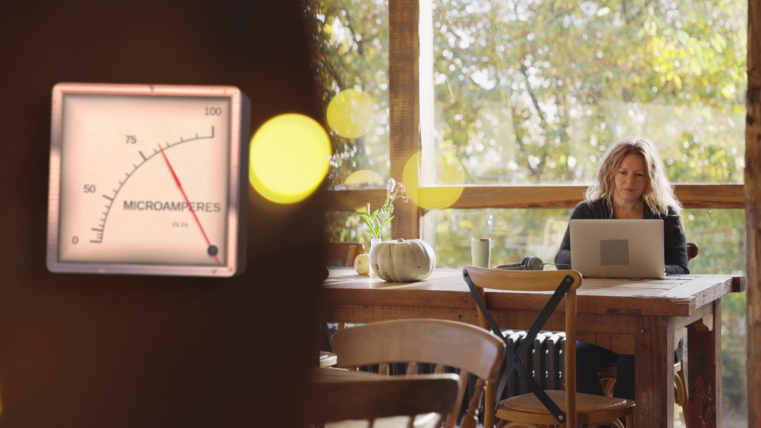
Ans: value=82.5 unit=µA
